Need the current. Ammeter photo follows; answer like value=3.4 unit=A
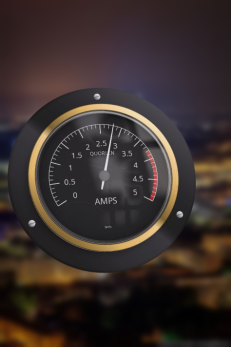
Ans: value=2.8 unit=A
